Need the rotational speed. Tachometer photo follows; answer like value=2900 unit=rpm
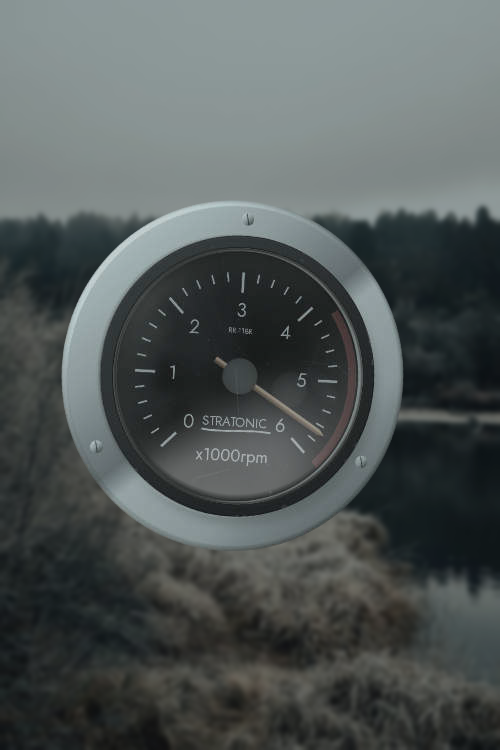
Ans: value=5700 unit=rpm
